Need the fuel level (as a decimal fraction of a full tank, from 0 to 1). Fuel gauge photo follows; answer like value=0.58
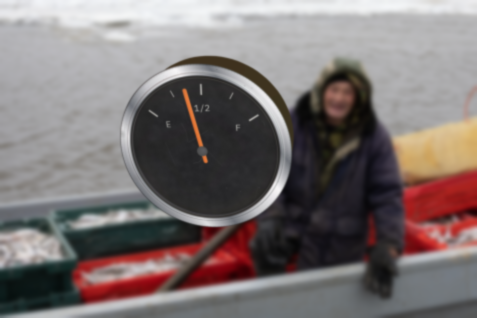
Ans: value=0.375
